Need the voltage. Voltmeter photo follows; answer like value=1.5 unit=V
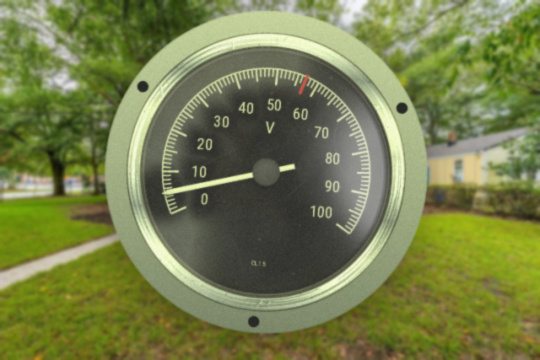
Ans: value=5 unit=V
